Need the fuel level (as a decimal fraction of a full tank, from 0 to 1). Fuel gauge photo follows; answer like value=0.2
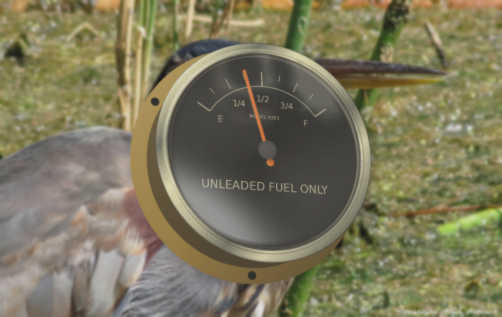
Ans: value=0.375
